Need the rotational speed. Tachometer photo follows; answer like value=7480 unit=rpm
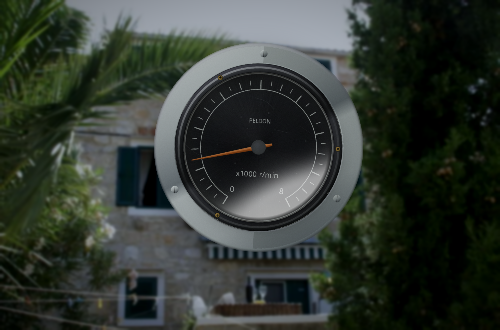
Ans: value=1250 unit=rpm
